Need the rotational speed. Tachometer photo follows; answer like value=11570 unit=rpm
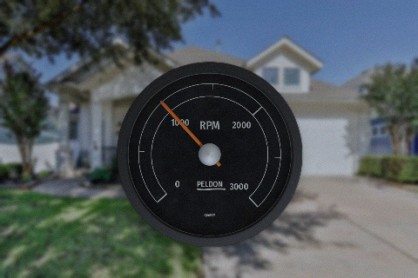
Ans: value=1000 unit=rpm
